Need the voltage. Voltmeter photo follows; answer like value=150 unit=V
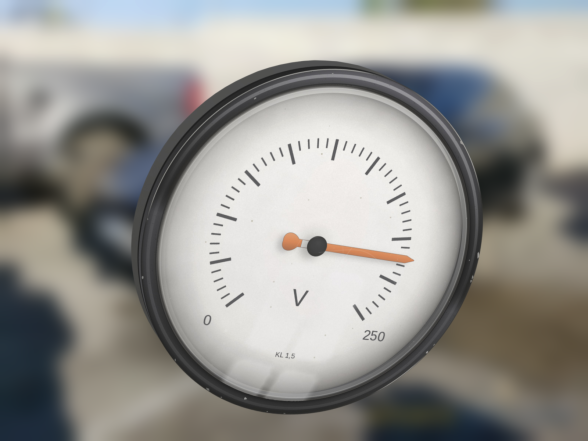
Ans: value=210 unit=V
